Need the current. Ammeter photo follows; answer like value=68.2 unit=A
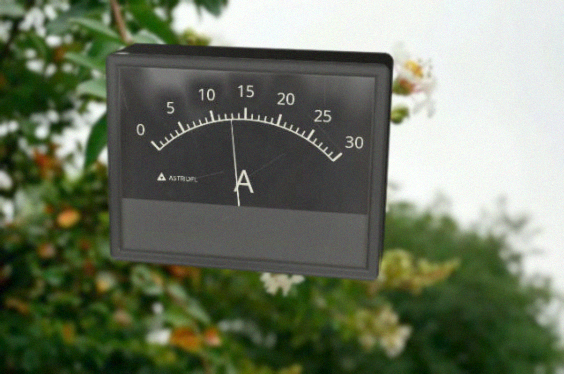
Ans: value=13 unit=A
